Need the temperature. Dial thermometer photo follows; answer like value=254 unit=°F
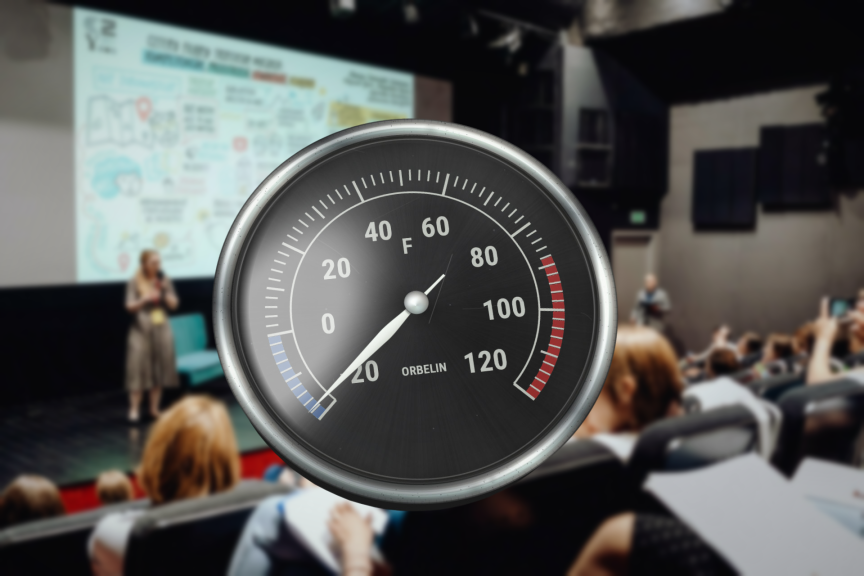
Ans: value=-18 unit=°F
